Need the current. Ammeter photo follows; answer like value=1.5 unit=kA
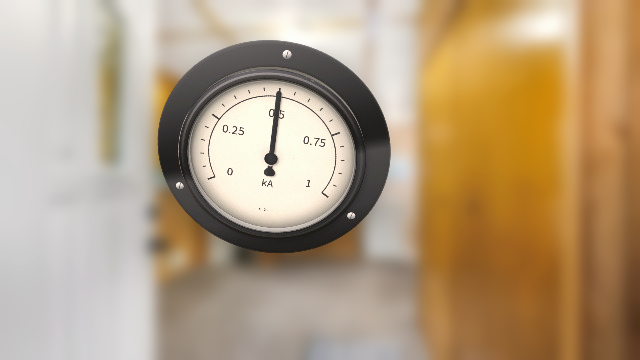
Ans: value=0.5 unit=kA
